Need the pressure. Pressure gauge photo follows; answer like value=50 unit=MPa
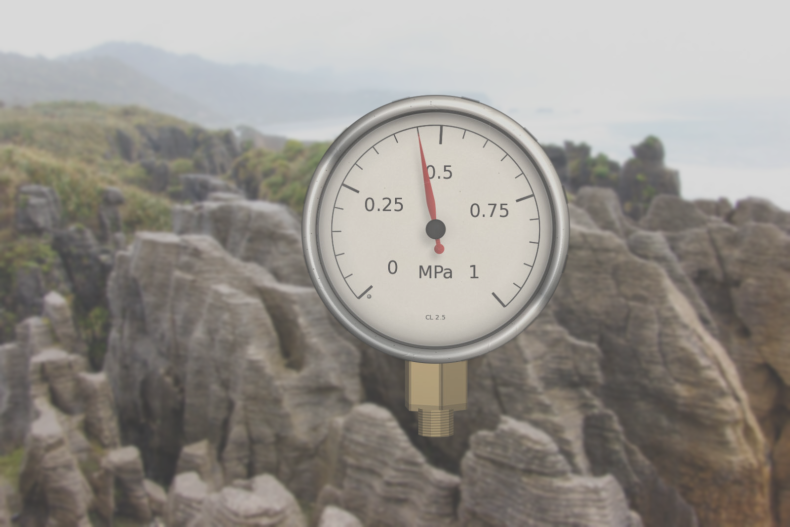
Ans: value=0.45 unit=MPa
